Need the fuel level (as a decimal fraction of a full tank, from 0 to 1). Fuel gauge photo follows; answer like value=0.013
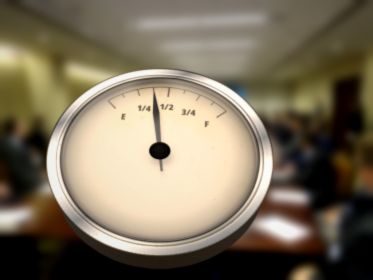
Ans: value=0.375
